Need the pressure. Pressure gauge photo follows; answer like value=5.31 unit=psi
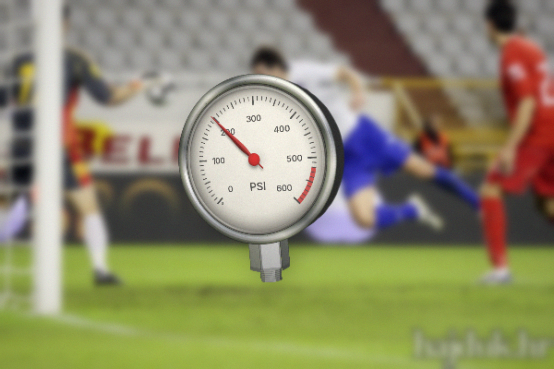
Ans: value=200 unit=psi
